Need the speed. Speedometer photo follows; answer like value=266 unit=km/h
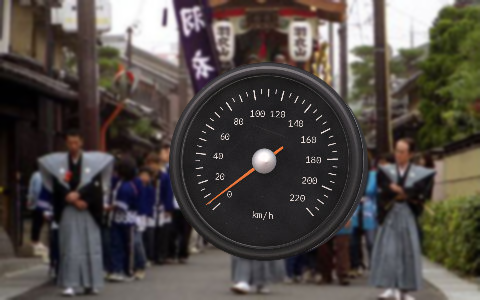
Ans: value=5 unit=km/h
